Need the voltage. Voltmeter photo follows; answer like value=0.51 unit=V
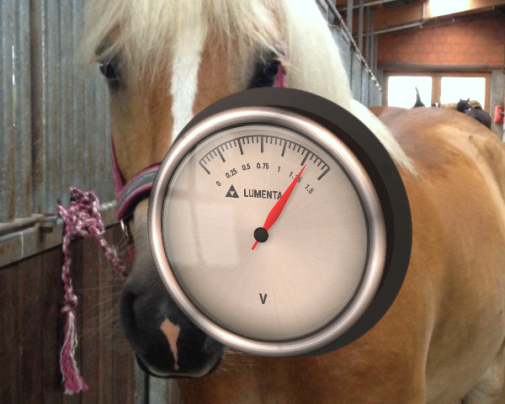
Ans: value=1.3 unit=V
